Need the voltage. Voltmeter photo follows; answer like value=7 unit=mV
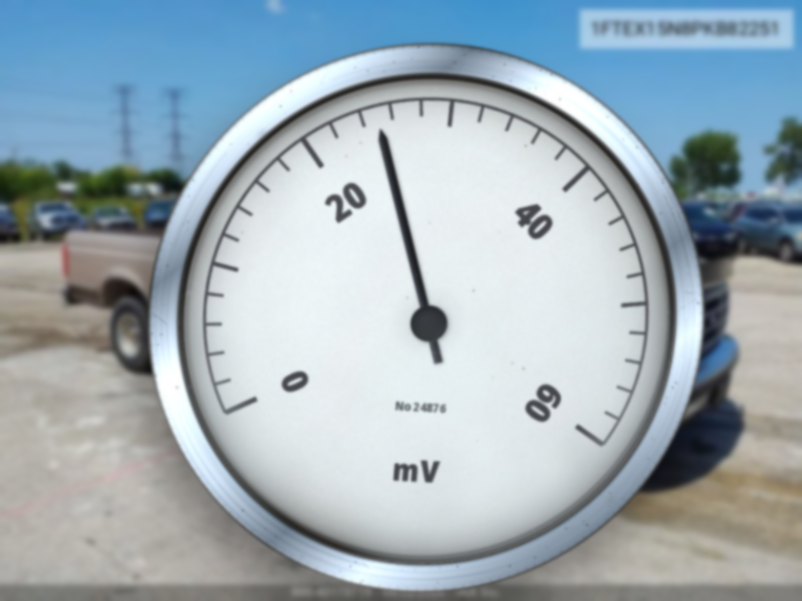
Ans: value=25 unit=mV
